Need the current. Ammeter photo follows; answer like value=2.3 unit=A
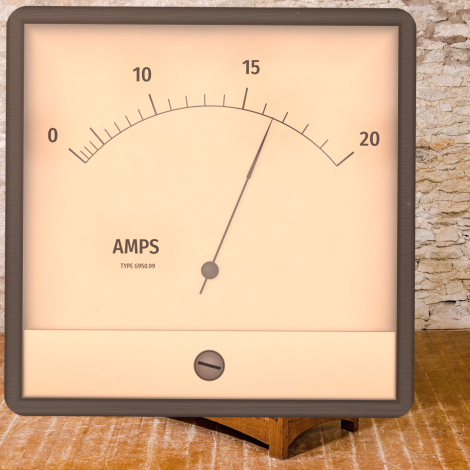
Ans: value=16.5 unit=A
